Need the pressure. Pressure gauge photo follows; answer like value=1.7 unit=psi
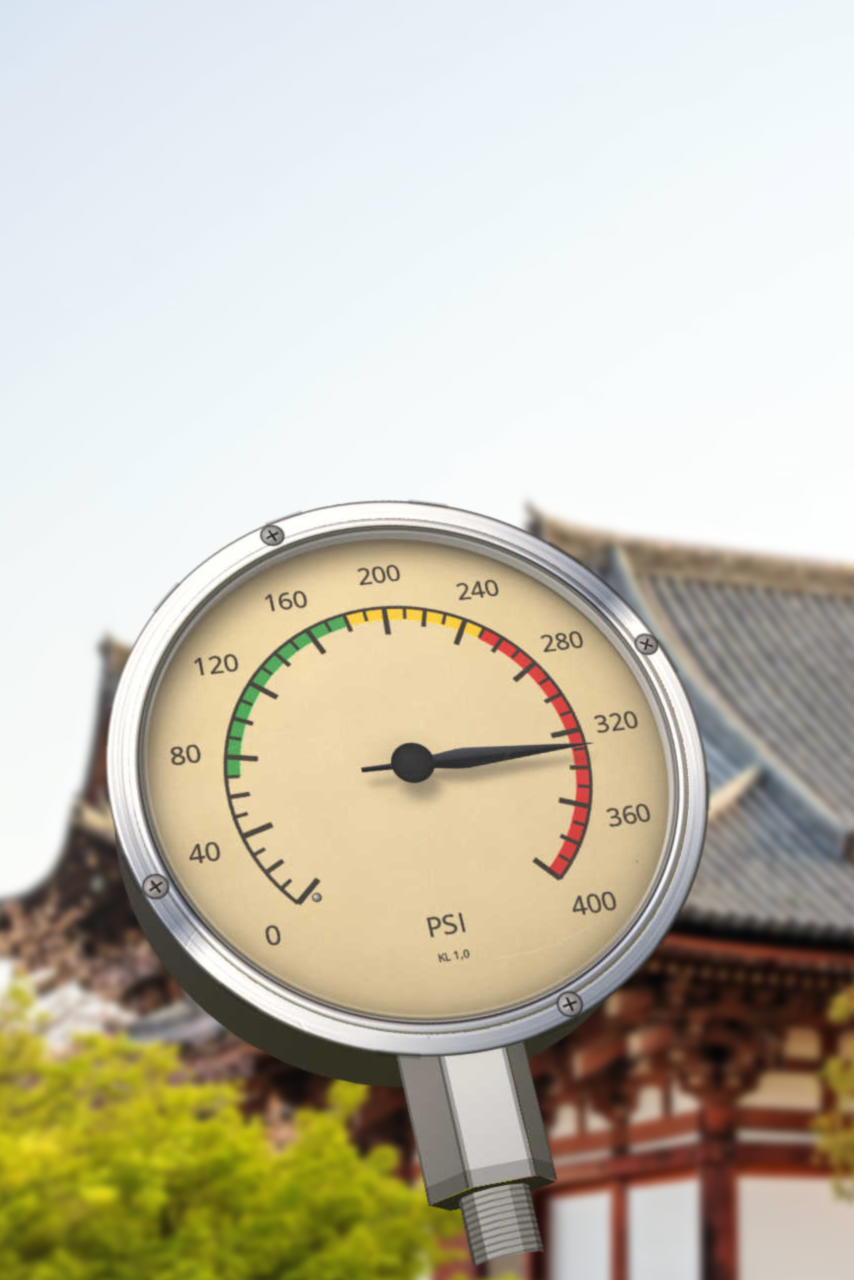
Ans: value=330 unit=psi
